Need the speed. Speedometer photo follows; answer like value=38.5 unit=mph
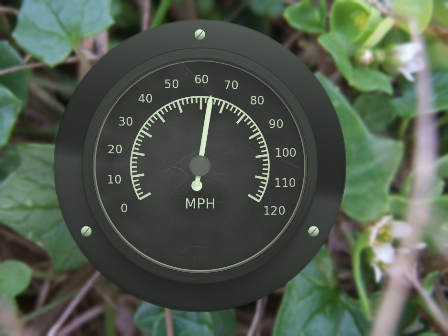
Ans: value=64 unit=mph
